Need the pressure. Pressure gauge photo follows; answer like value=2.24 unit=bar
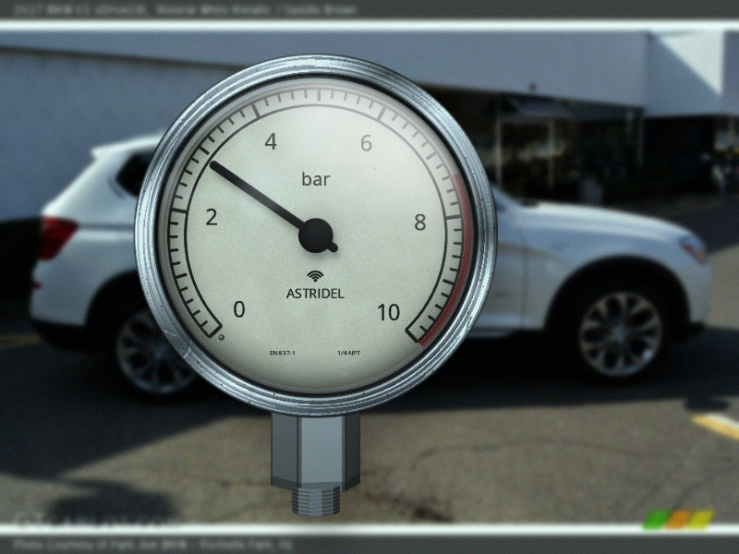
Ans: value=2.9 unit=bar
